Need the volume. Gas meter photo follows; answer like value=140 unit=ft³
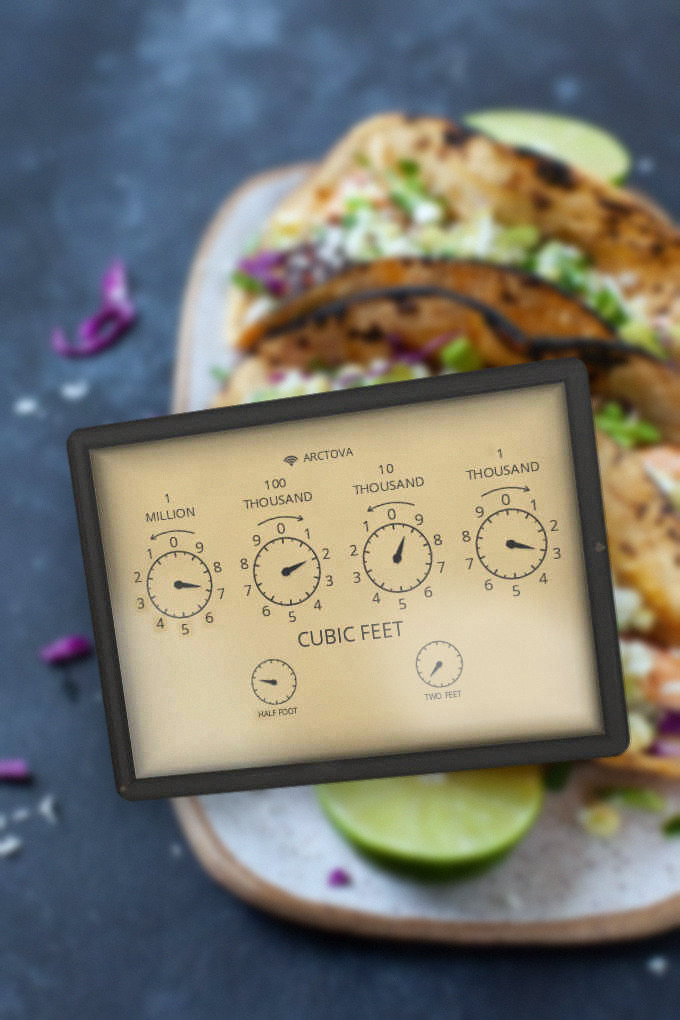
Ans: value=719300 unit=ft³
